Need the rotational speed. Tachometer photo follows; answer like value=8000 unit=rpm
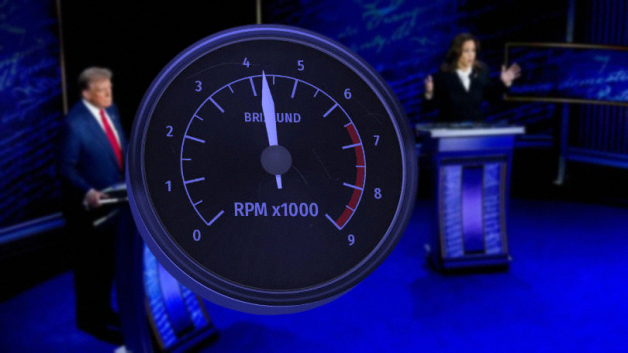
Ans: value=4250 unit=rpm
